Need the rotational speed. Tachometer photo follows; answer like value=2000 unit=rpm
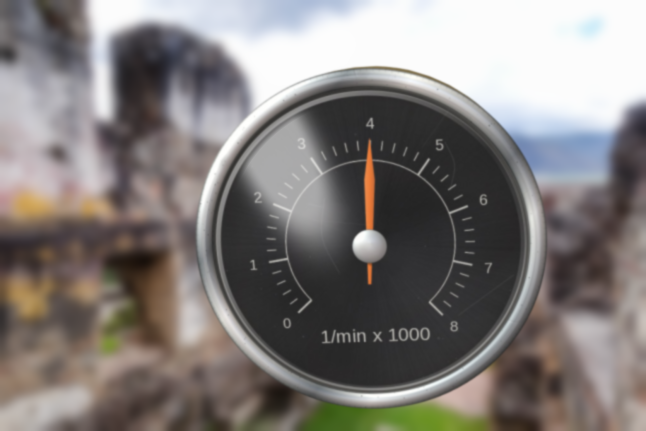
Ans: value=4000 unit=rpm
